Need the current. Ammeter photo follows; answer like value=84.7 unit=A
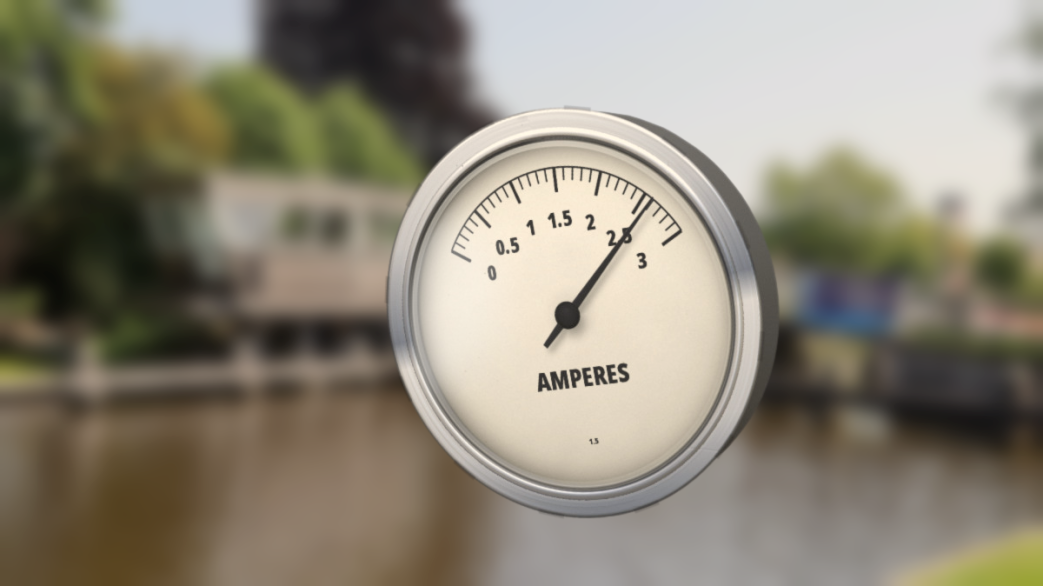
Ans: value=2.6 unit=A
